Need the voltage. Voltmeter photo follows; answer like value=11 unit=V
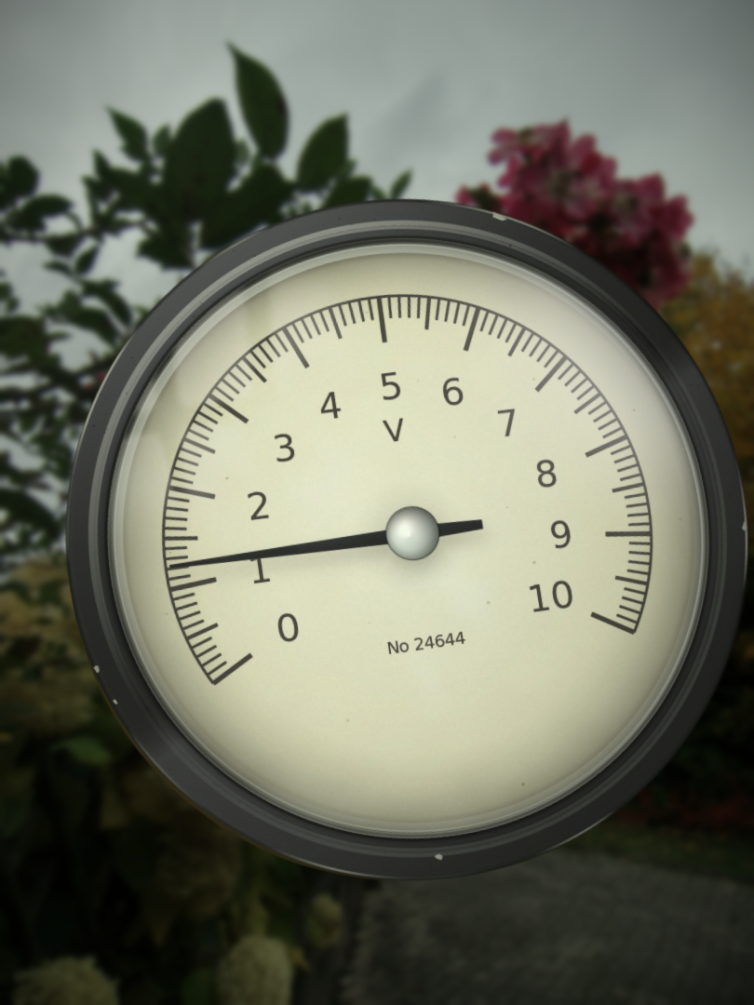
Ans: value=1.2 unit=V
